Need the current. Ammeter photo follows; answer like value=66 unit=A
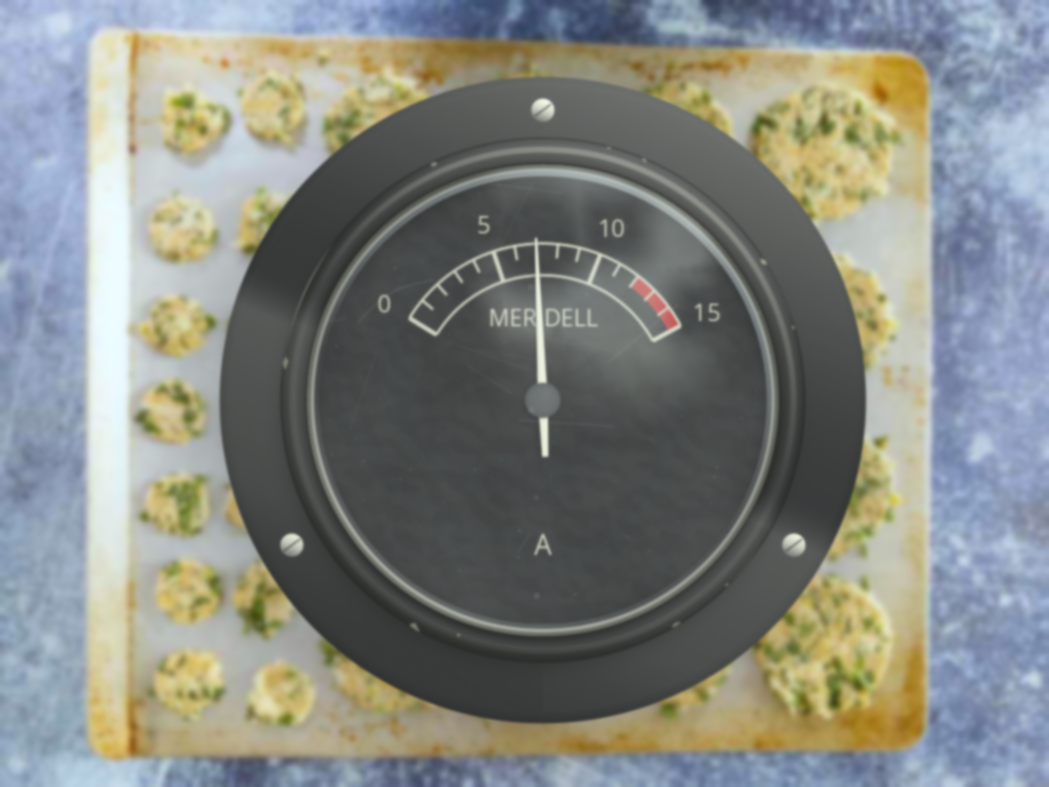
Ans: value=7 unit=A
